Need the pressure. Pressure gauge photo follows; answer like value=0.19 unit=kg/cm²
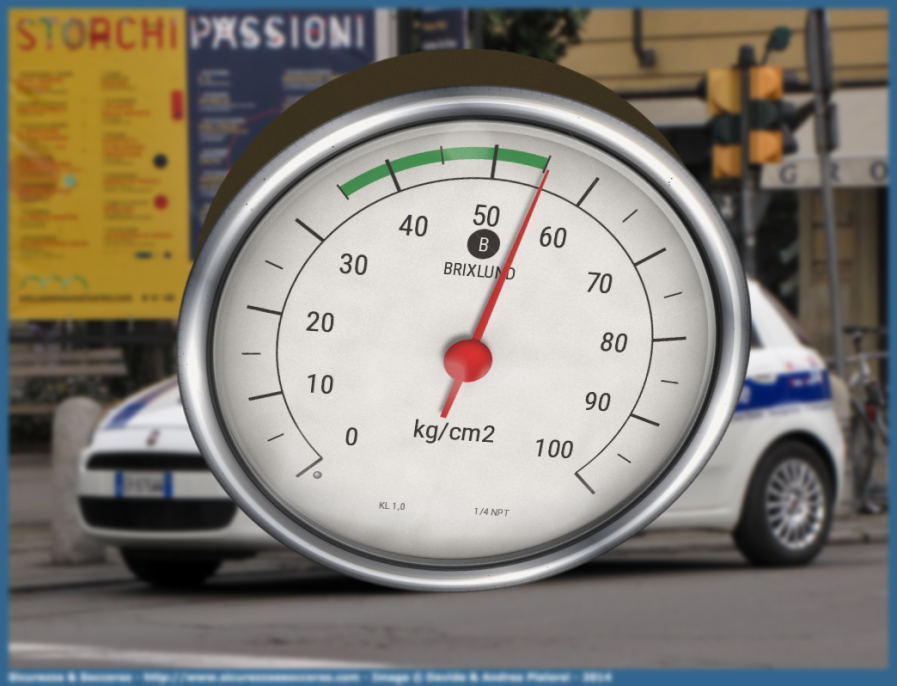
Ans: value=55 unit=kg/cm²
